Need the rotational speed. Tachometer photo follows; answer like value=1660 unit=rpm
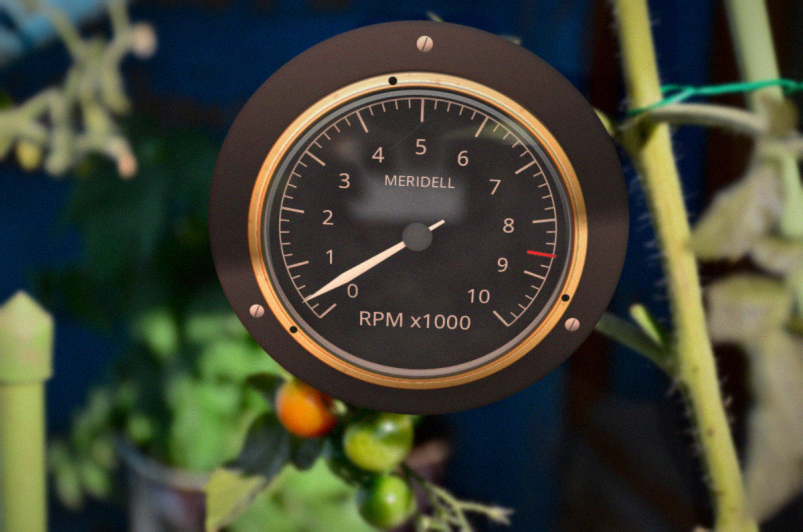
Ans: value=400 unit=rpm
